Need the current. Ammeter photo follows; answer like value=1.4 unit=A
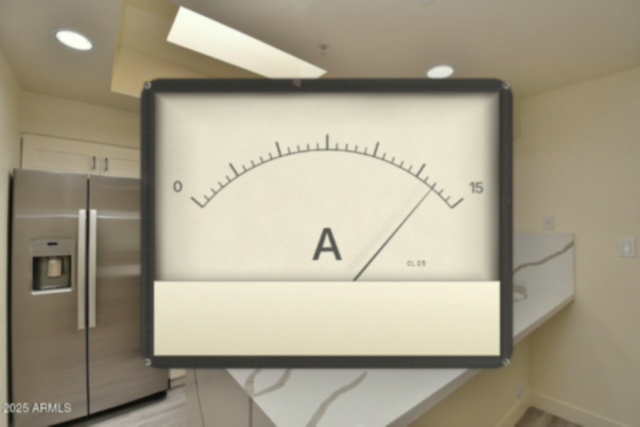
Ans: value=13.5 unit=A
